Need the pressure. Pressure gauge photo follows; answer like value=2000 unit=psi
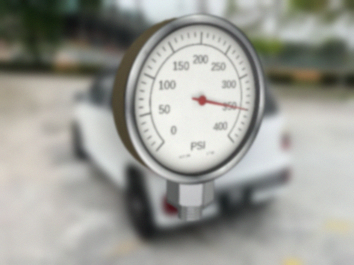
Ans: value=350 unit=psi
